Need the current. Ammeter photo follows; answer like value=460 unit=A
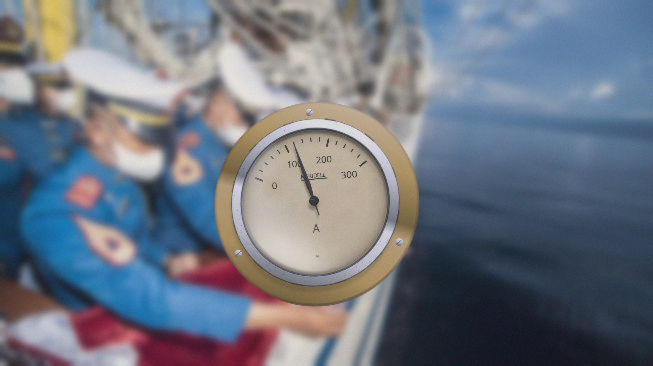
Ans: value=120 unit=A
